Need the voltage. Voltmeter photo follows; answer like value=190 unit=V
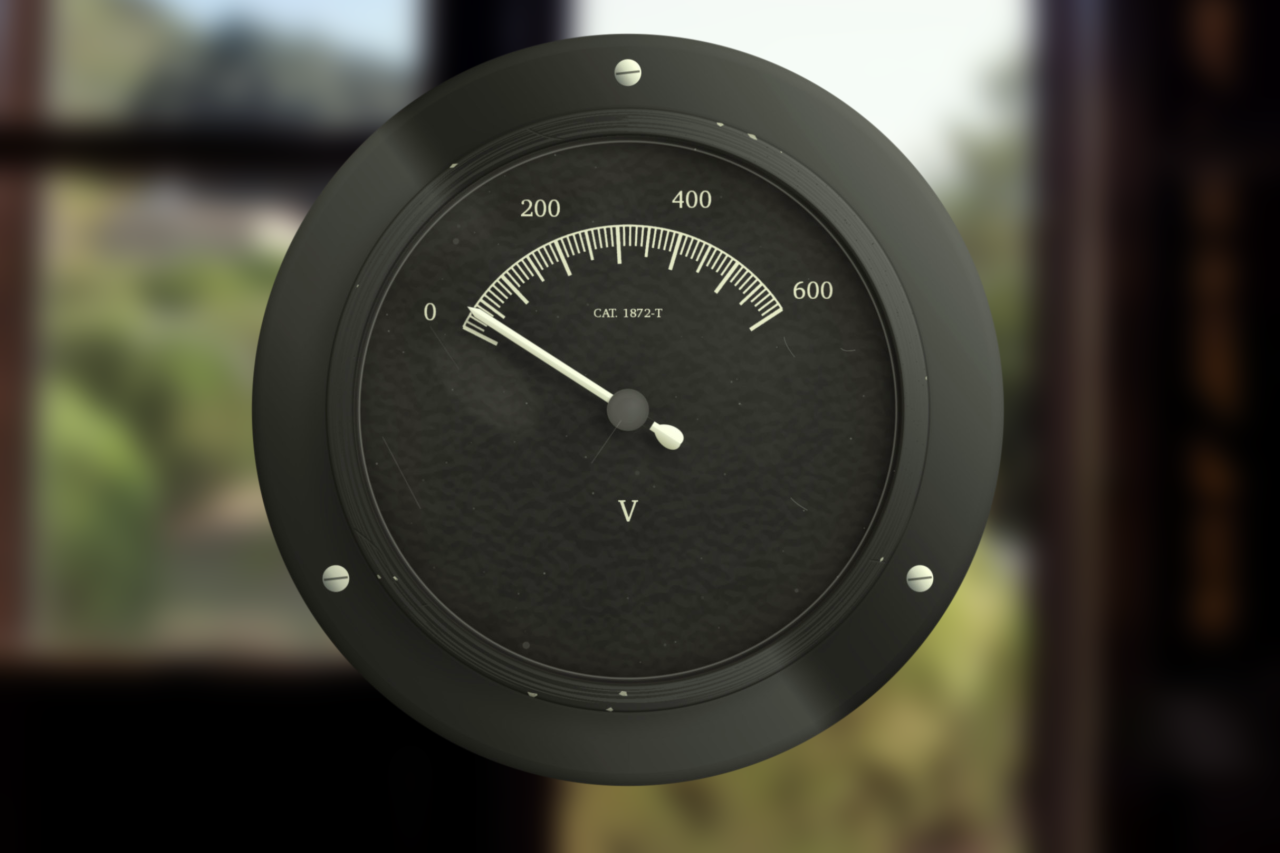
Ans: value=30 unit=V
